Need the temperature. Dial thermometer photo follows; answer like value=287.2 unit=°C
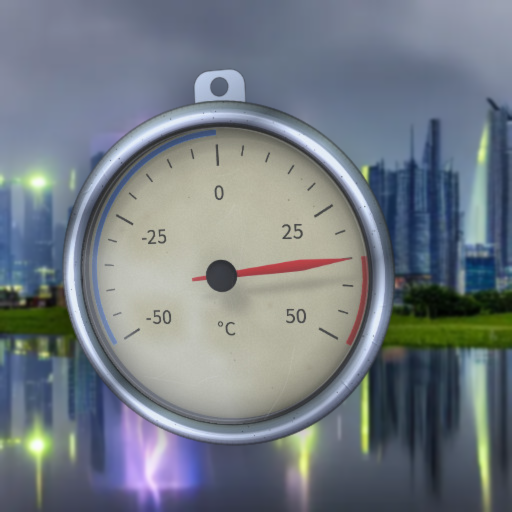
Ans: value=35 unit=°C
